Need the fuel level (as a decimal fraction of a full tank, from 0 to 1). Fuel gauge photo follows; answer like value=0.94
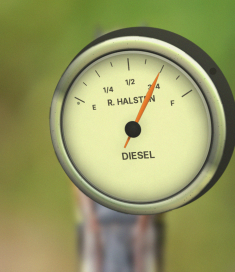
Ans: value=0.75
